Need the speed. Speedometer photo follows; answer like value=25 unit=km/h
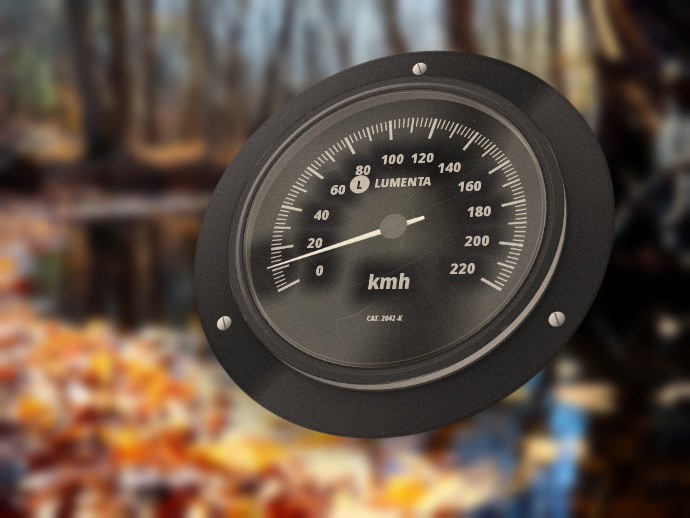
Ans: value=10 unit=km/h
